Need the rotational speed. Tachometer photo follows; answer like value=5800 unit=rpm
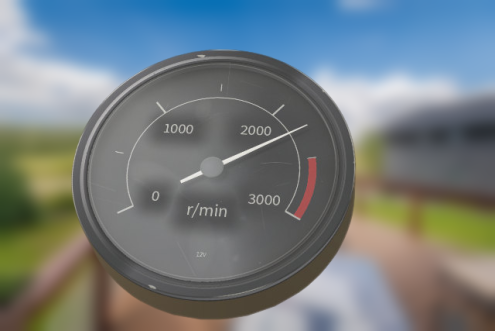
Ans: value=2250 unit=rpm
